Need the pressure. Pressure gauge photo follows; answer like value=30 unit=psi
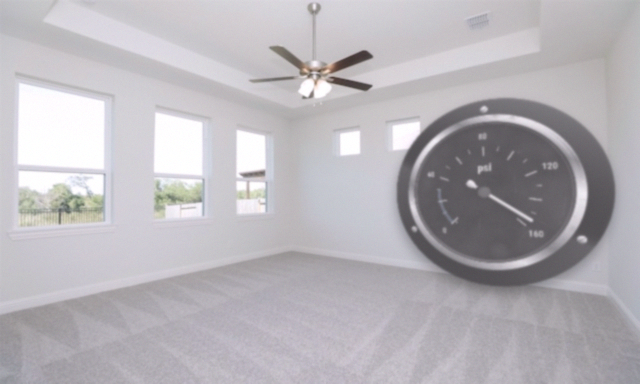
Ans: value=155 unit=psi
